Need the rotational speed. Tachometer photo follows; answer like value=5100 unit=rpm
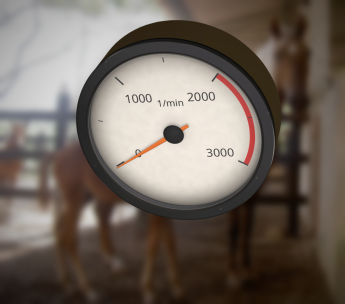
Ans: value=0 unit=rpm
